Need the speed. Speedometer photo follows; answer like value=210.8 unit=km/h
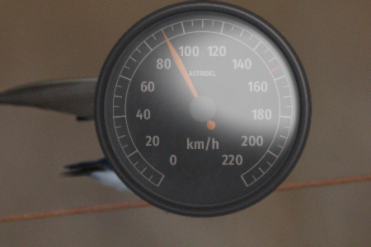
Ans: value=90 unit=km/h
